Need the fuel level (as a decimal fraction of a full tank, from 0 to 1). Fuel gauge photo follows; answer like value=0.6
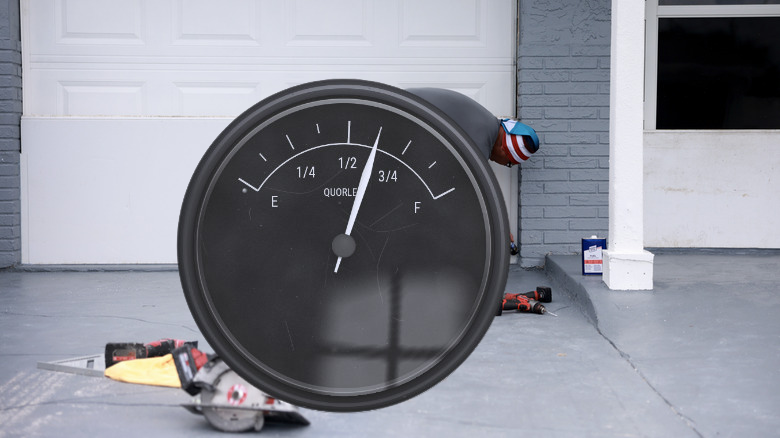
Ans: value=0.625
